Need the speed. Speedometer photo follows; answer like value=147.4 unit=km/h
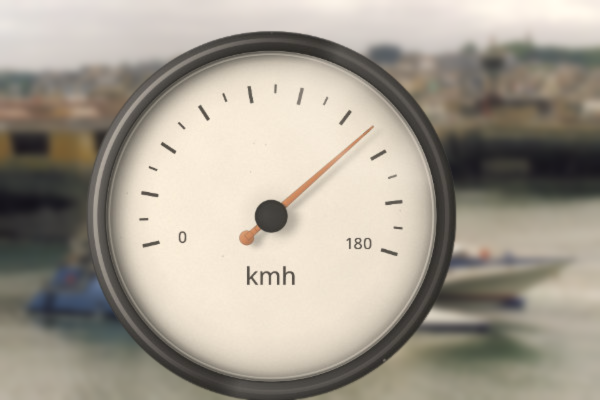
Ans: value=130 unit=km/h
